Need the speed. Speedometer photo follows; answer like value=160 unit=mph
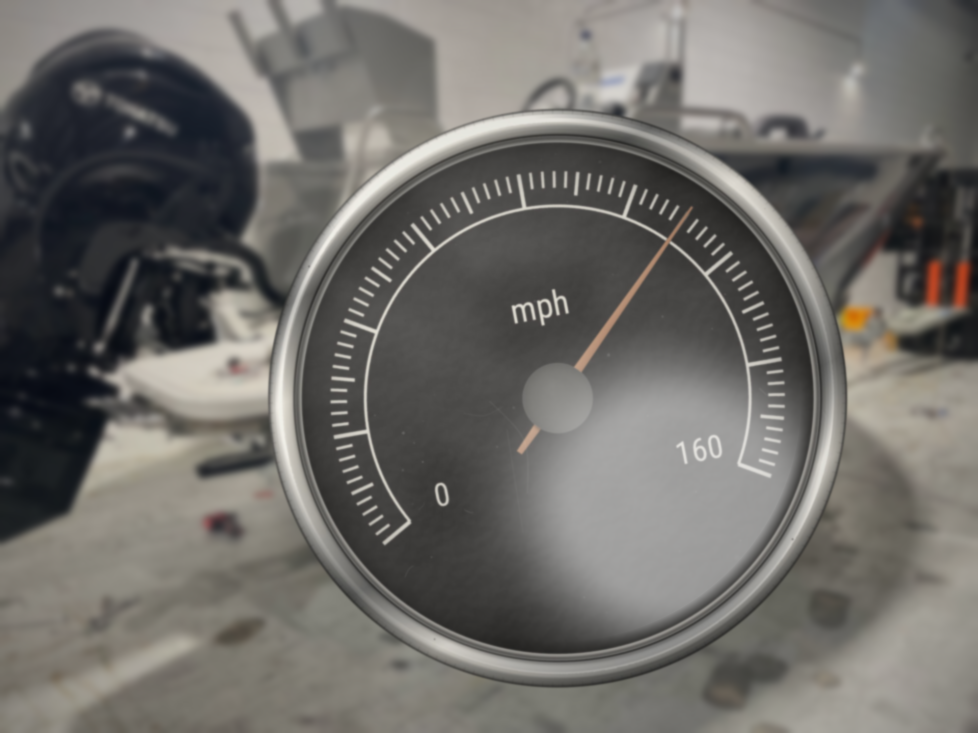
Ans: value=110 unit=mph
